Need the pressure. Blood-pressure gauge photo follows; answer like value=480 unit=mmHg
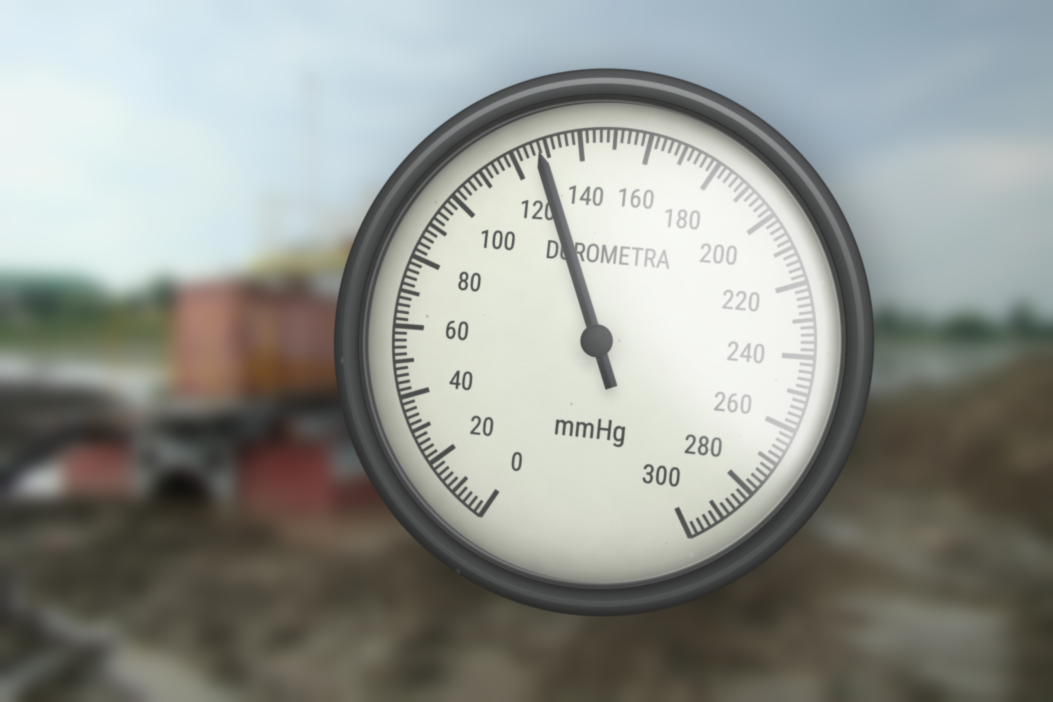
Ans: value=128 unit=mmHg
